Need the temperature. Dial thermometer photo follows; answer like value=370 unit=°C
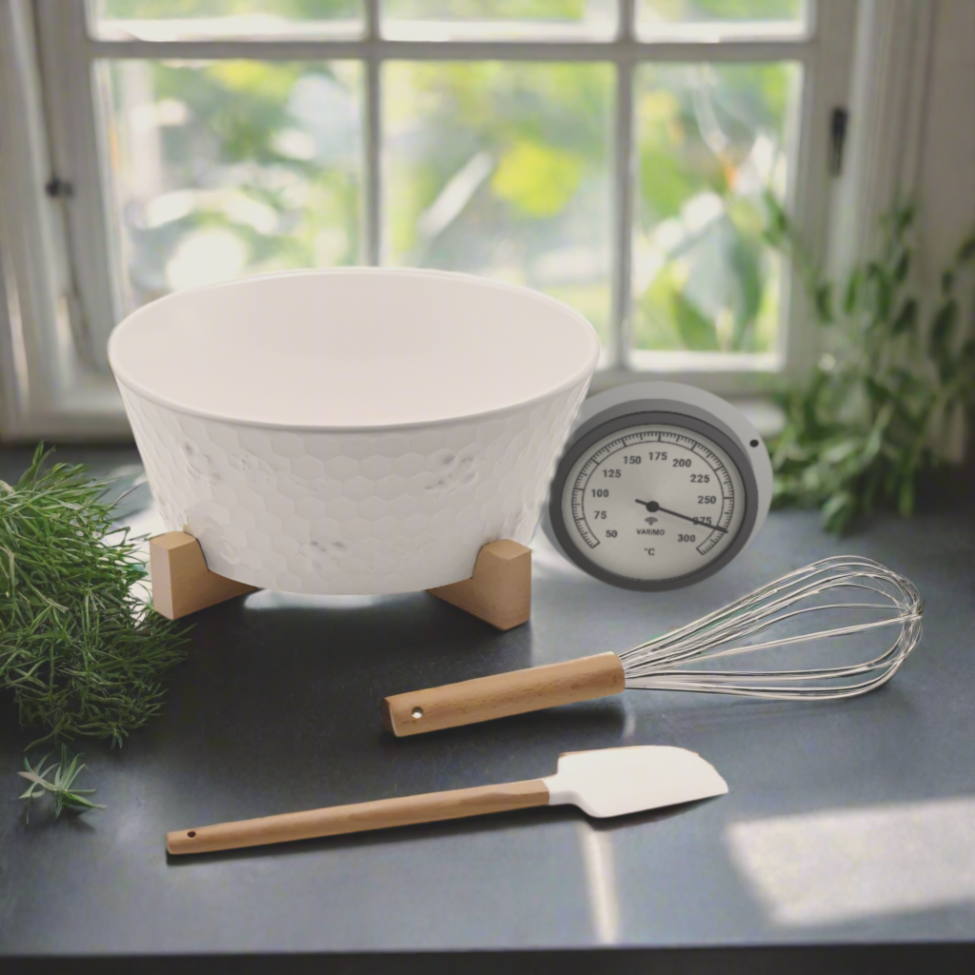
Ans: value=275 unit=°C
